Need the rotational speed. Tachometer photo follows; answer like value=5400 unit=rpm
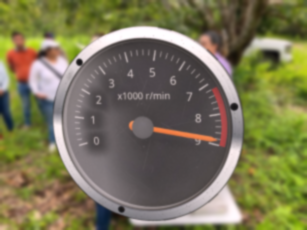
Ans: value=8800 unit=rpm
